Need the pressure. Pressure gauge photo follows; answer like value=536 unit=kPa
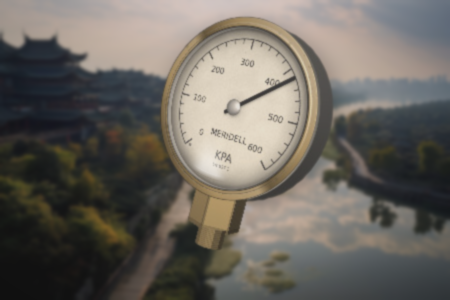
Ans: value=420 unit=kPa
